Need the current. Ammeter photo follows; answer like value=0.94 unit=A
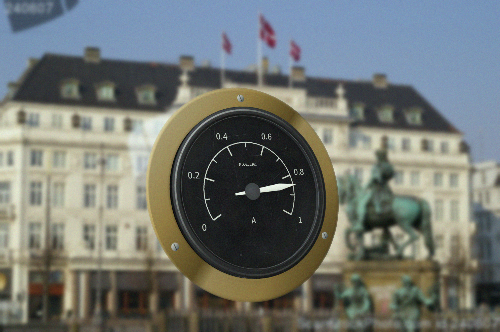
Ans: value=0.85 unit=A
